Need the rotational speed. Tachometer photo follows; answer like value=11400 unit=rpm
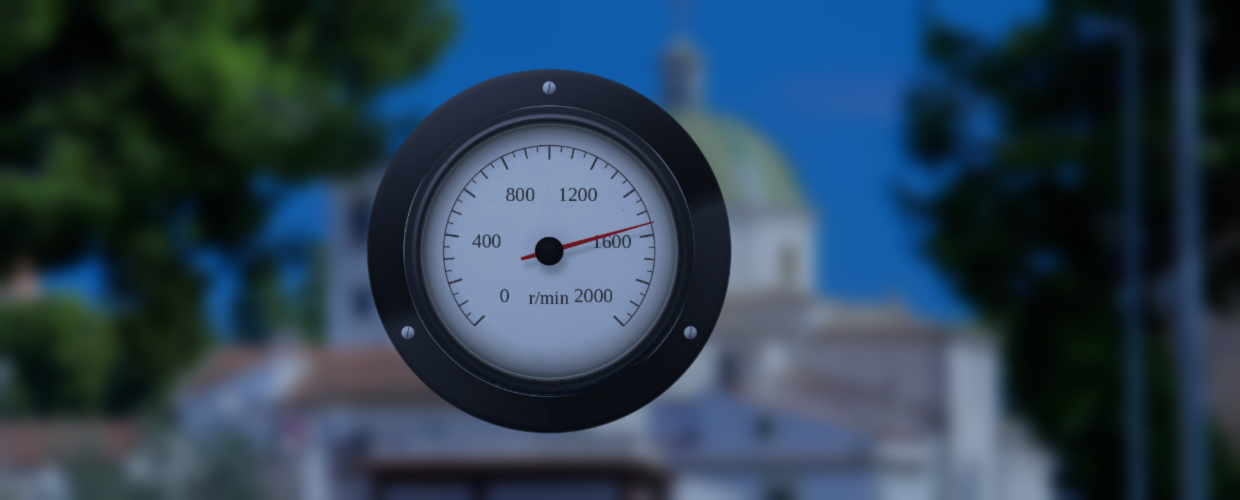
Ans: value=1550 unit=rpm
